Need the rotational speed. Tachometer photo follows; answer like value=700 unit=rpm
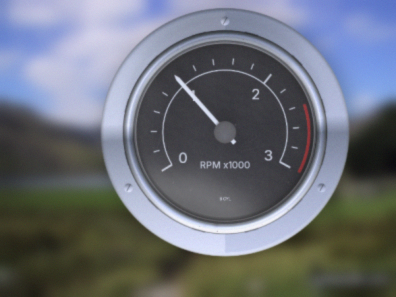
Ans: value=1000 unit=rpm
